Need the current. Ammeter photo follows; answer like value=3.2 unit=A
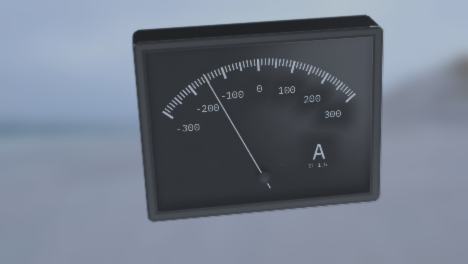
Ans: value=-150 unit=A
